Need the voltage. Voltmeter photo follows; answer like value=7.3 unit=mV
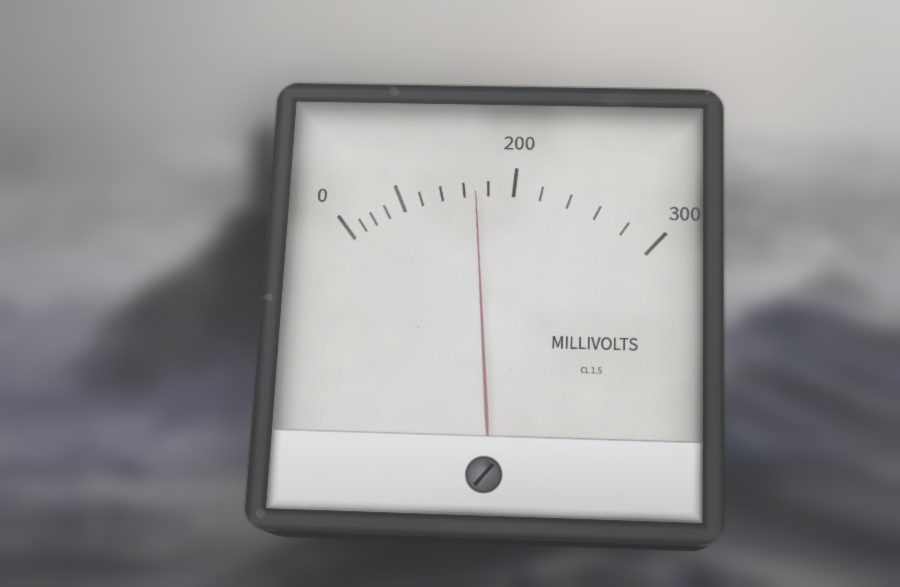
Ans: value=170 unit=mV
